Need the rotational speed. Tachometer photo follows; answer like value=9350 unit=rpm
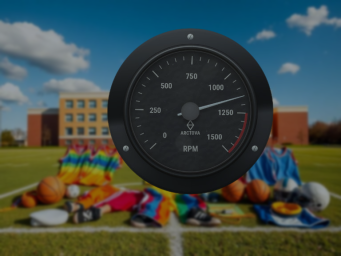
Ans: value=1150 unit=rpm
